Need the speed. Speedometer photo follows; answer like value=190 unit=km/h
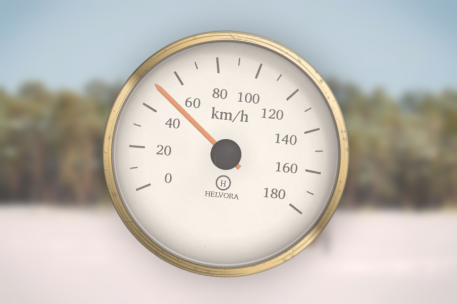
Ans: value=50 unit=km/h
